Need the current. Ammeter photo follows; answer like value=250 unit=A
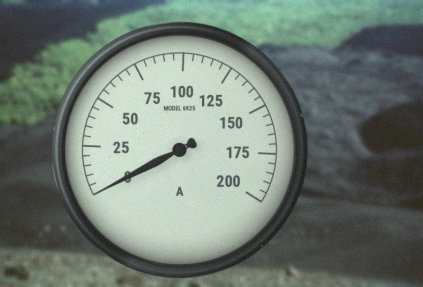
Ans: value=0 unit=A
